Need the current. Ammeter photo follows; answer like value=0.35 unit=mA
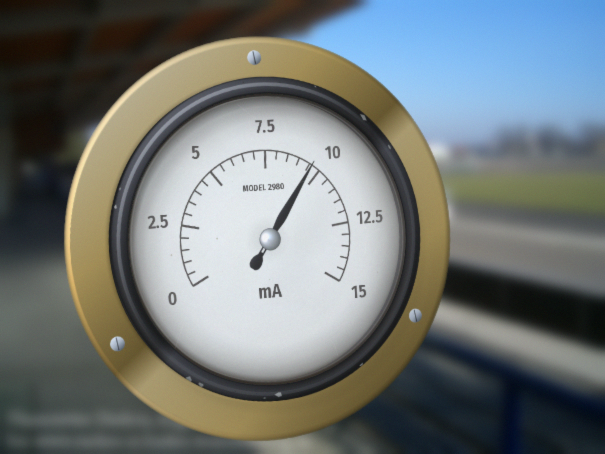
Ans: value=9.5 unit=mA
